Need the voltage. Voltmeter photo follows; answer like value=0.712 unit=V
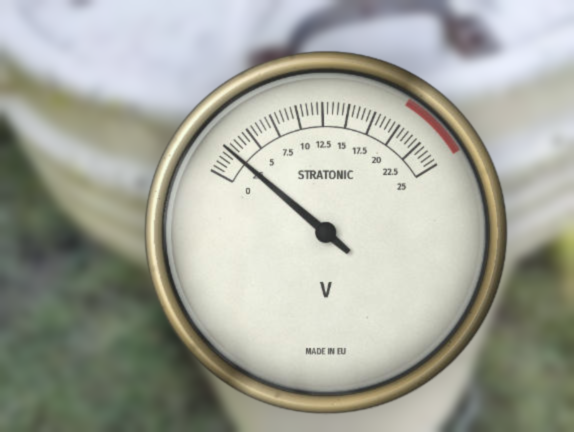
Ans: value=2.5 unit=V
